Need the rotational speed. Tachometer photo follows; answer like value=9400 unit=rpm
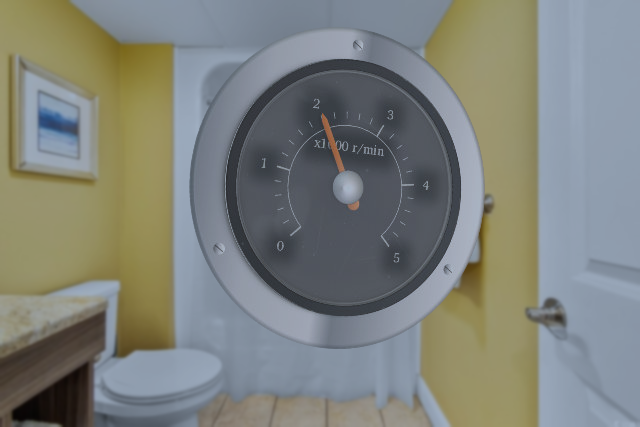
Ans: value=2000 unit=rpm
